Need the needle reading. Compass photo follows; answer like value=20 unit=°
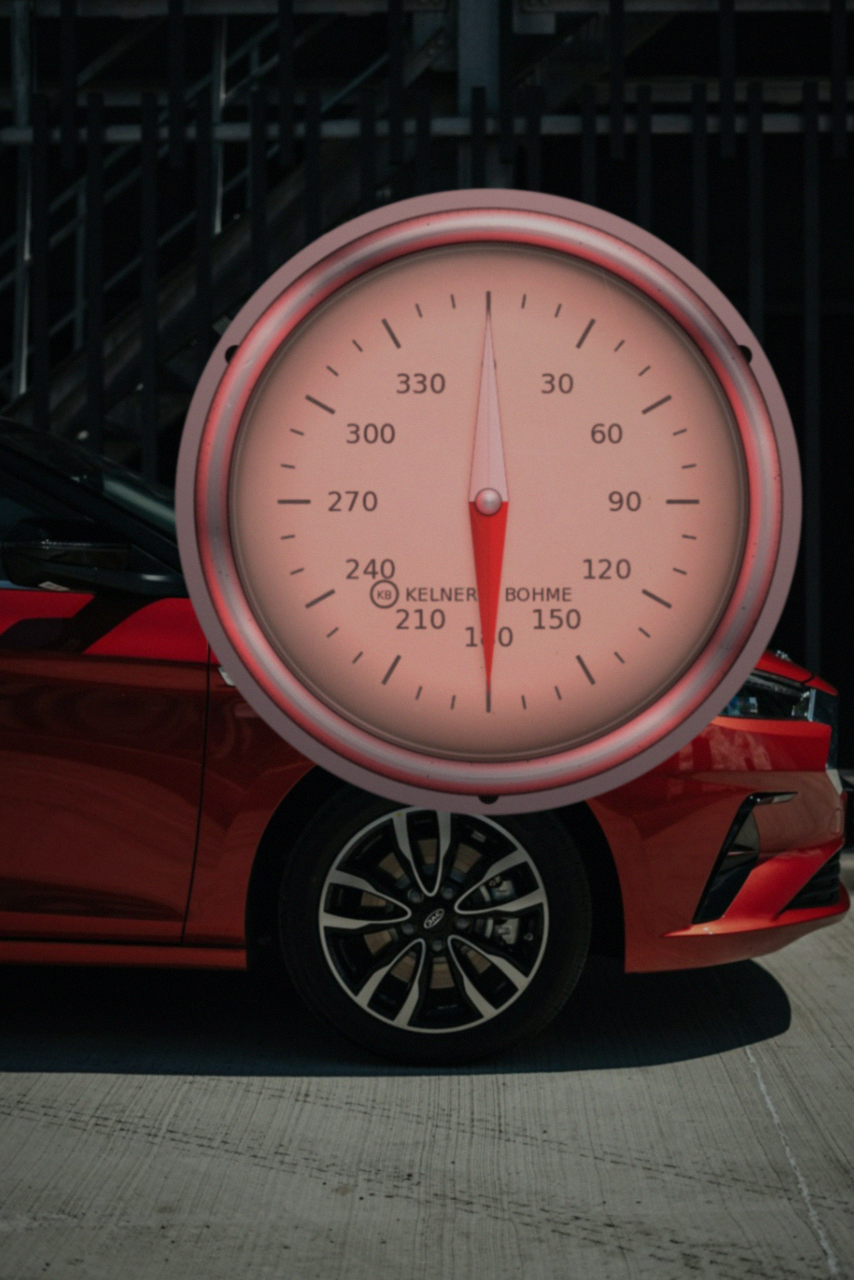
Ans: value=180 unit=°
